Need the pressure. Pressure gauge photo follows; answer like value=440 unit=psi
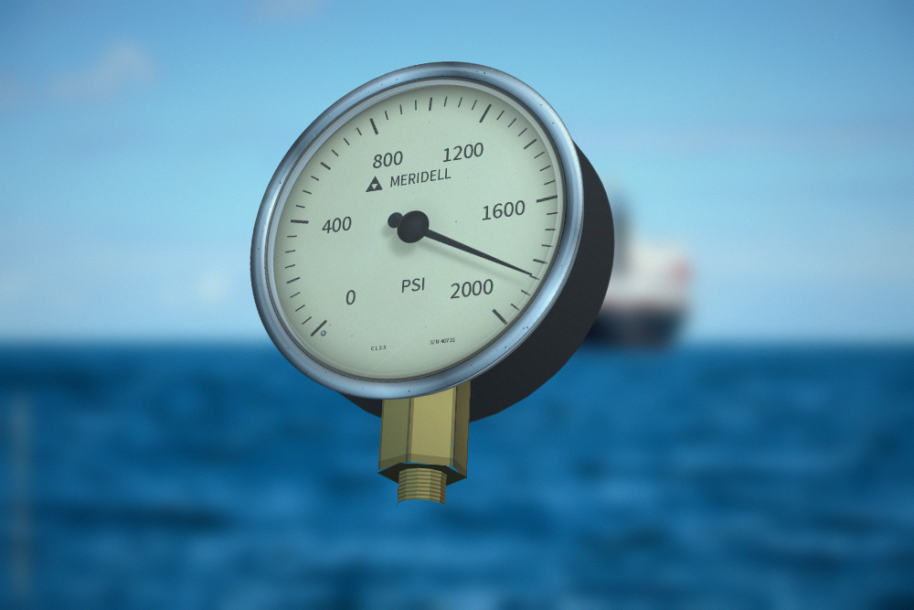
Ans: value=1850 unit=psi
